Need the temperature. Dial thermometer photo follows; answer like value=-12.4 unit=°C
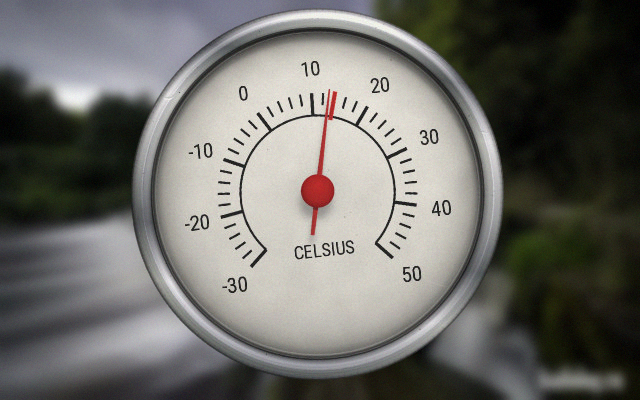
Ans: value=13 unit=°C
